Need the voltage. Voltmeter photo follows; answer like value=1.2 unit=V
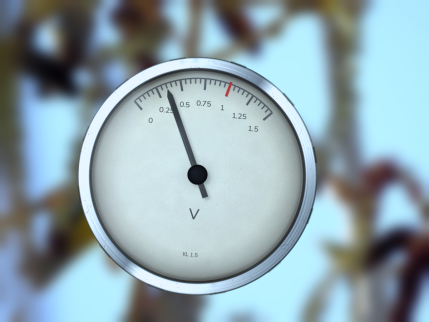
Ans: value=0.35 unit=V
